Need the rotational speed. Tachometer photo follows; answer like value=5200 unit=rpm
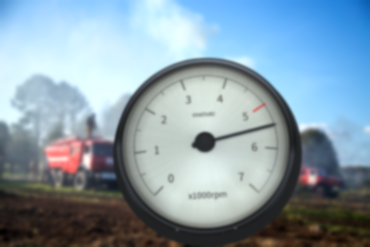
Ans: value=5500 unit=rpm
